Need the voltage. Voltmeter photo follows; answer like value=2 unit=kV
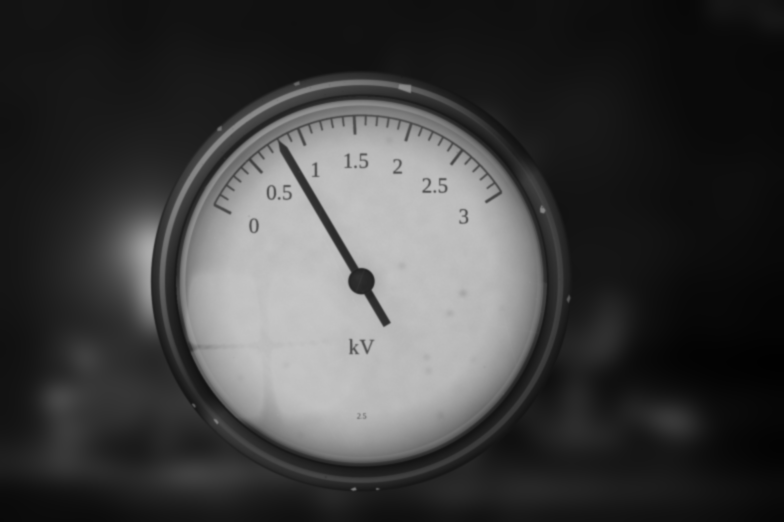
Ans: value=0.8 unit=kV
